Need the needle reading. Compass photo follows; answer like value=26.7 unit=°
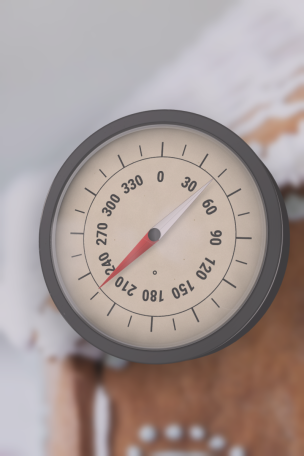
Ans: value=225 unit=°
